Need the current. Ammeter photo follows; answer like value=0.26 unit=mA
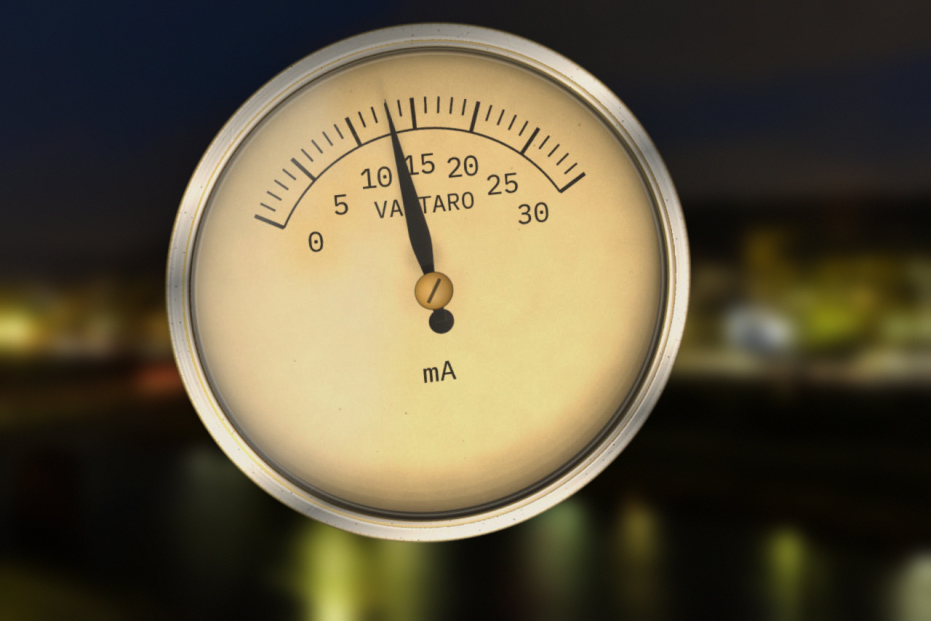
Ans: value=13 unit=mA
